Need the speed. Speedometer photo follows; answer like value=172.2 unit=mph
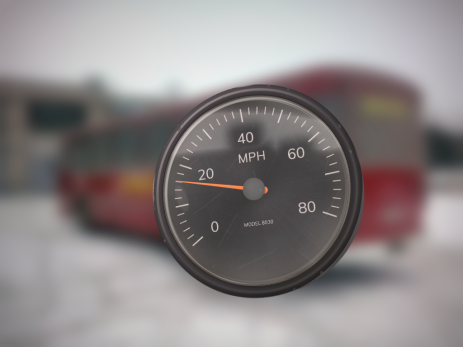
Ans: value=16 unit=mph
